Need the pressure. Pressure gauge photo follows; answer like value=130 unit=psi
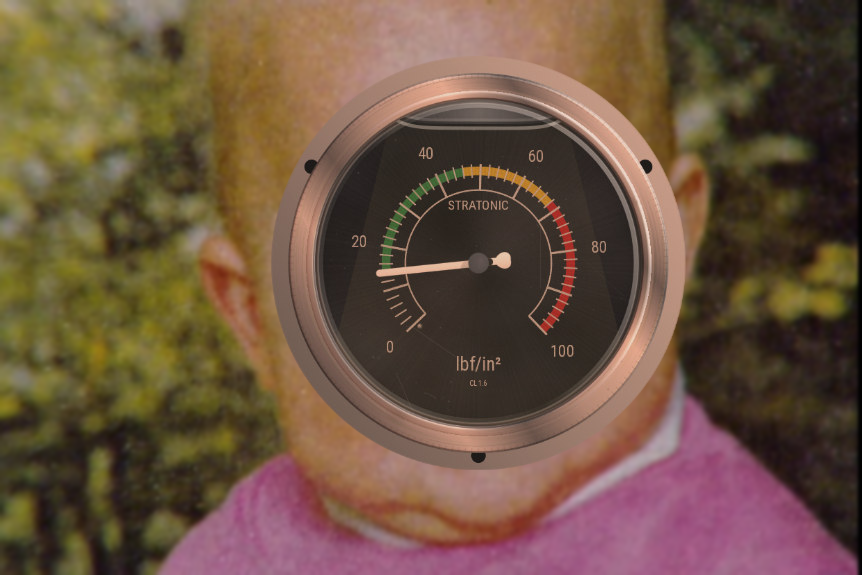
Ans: value=14 unit=psi
